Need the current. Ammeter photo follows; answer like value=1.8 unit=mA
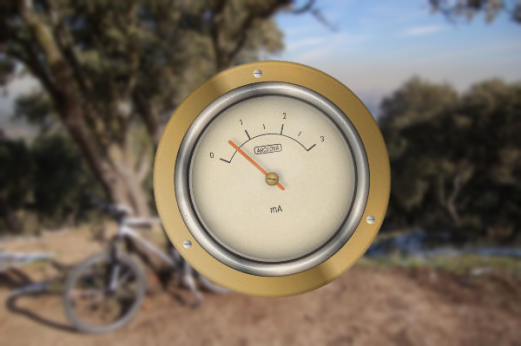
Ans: value=0.5 unit=mA
